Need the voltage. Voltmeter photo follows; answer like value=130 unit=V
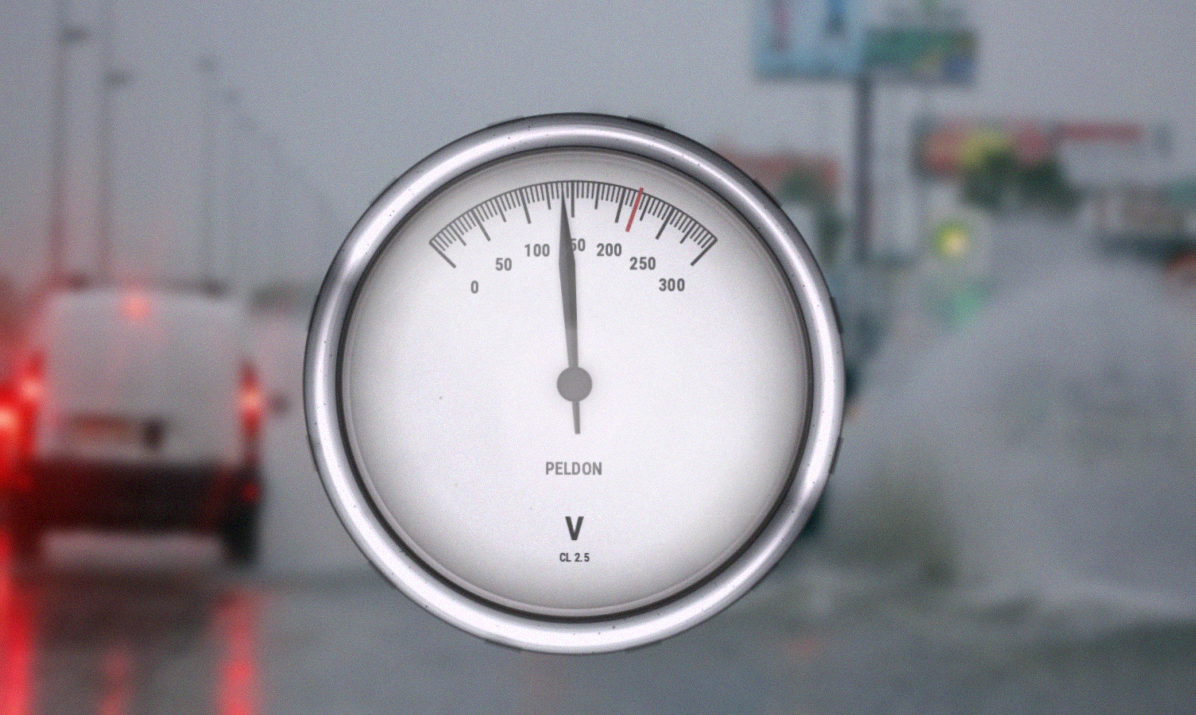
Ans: value=140 unit=V
